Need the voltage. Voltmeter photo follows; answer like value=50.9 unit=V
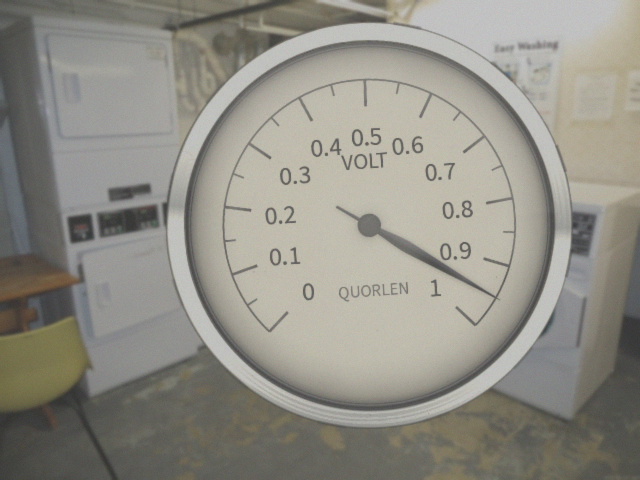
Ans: value=0.95 unit=V
